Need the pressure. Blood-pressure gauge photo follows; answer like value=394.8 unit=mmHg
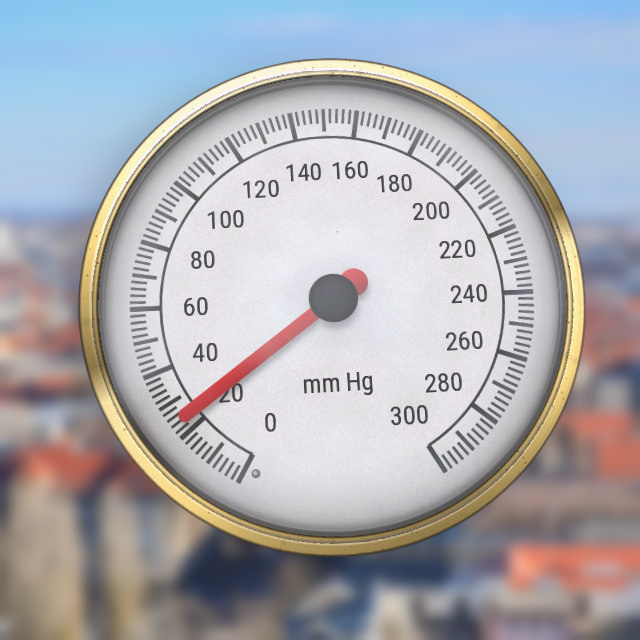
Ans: value=24 unit=mmHg
